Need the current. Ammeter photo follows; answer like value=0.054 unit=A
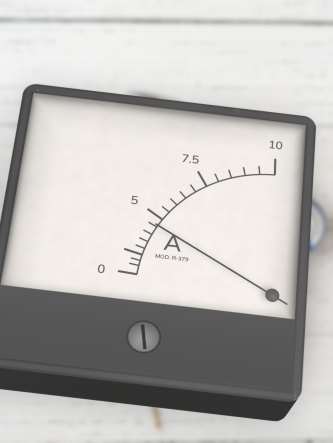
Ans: value=4.5 unit=A
